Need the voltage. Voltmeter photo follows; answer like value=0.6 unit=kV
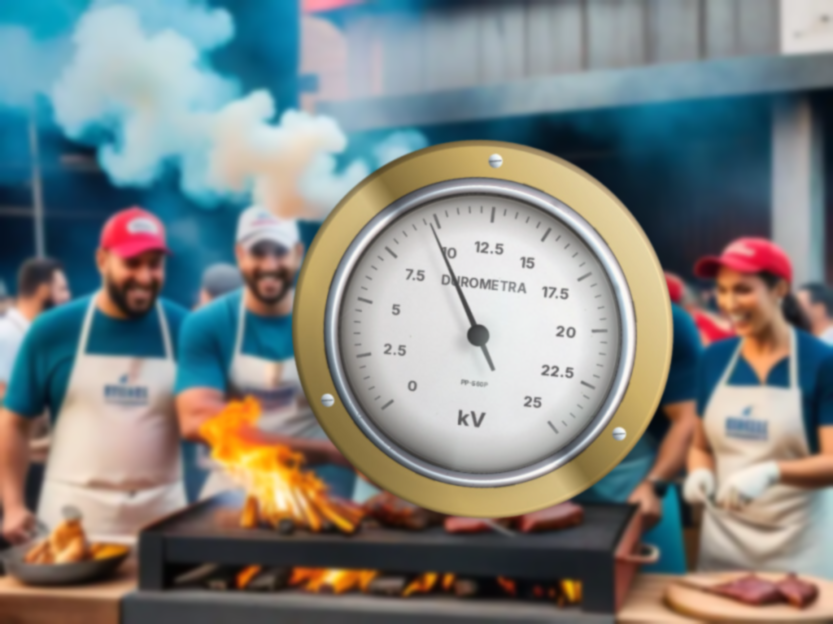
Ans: value=9.75 unit=kV
